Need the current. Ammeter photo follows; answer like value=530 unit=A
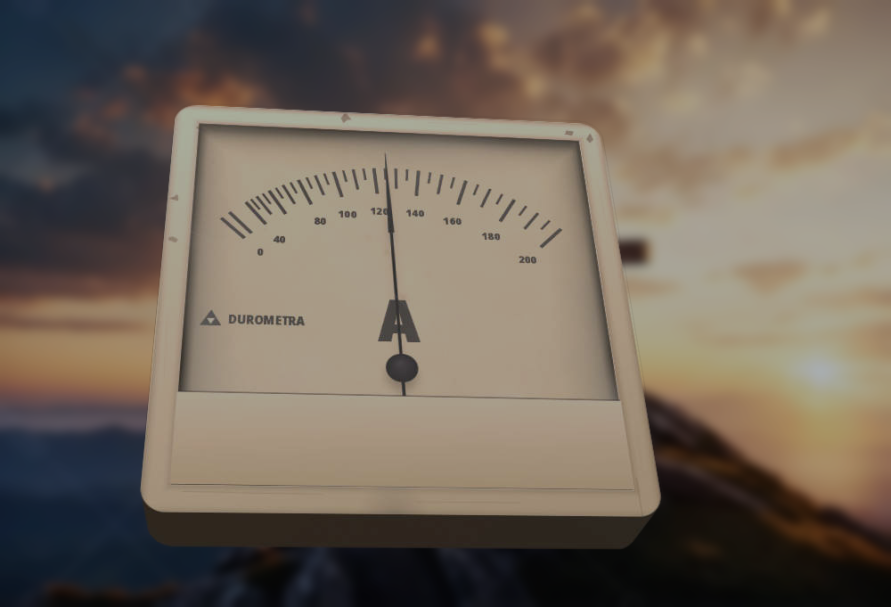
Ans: value=125 unit=A
